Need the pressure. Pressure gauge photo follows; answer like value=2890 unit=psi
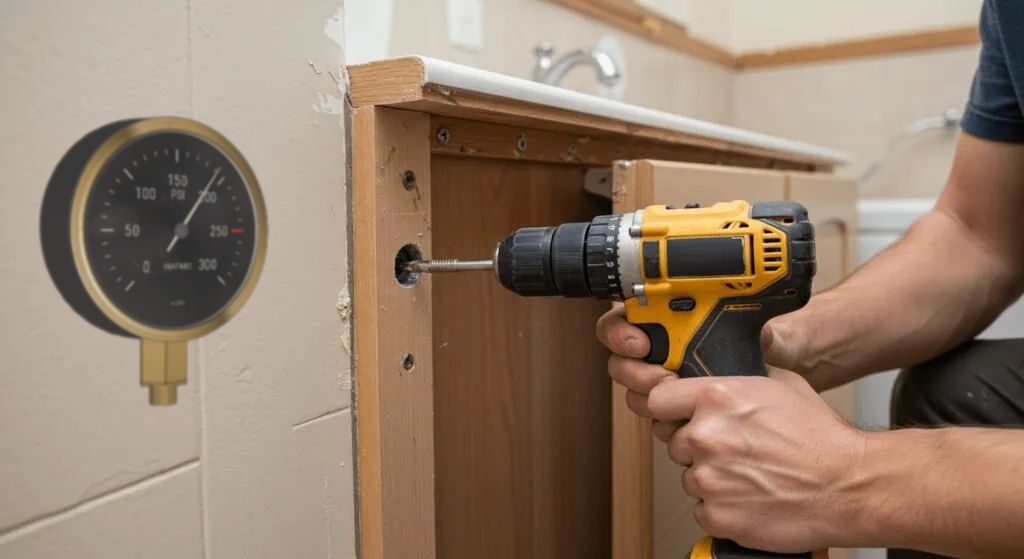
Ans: value=190 unit=psi
